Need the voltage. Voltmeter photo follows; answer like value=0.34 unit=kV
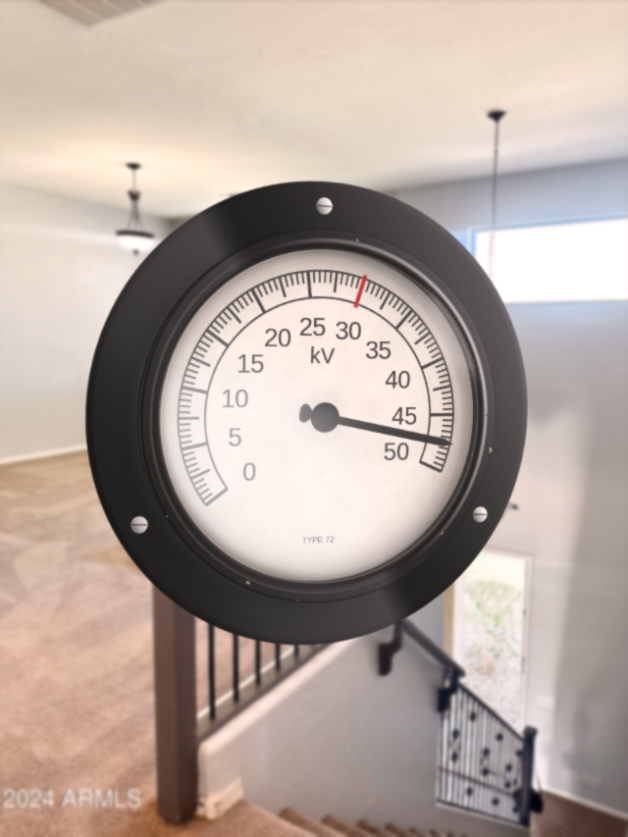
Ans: value=47.5 unit=kV
